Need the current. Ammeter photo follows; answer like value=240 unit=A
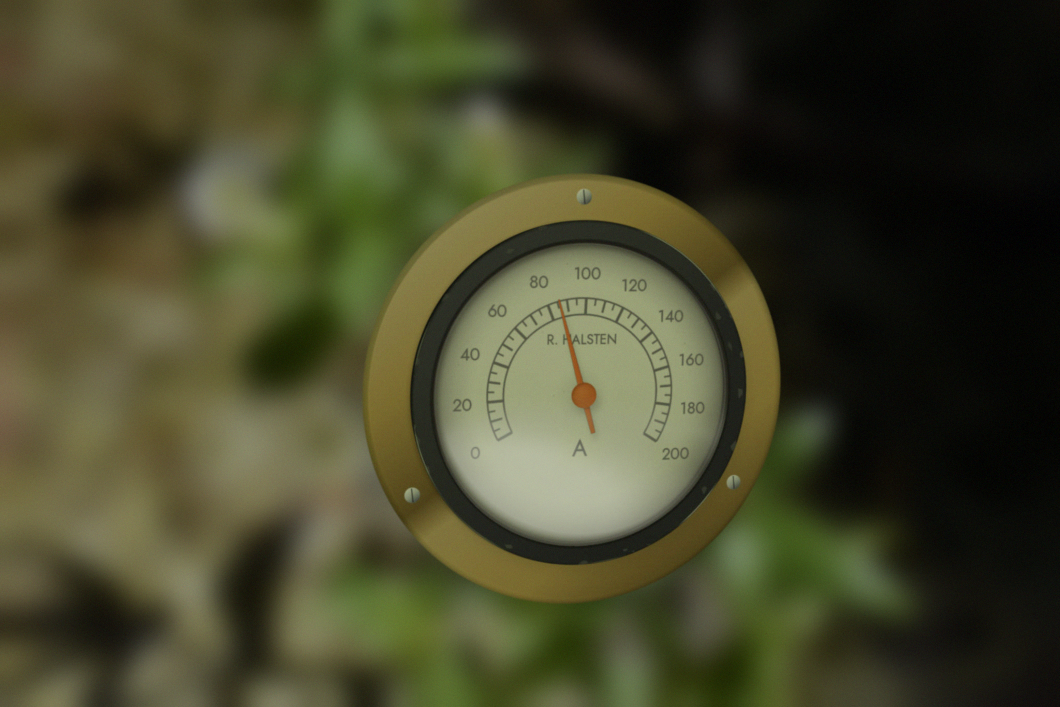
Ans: value=85 unit=A
